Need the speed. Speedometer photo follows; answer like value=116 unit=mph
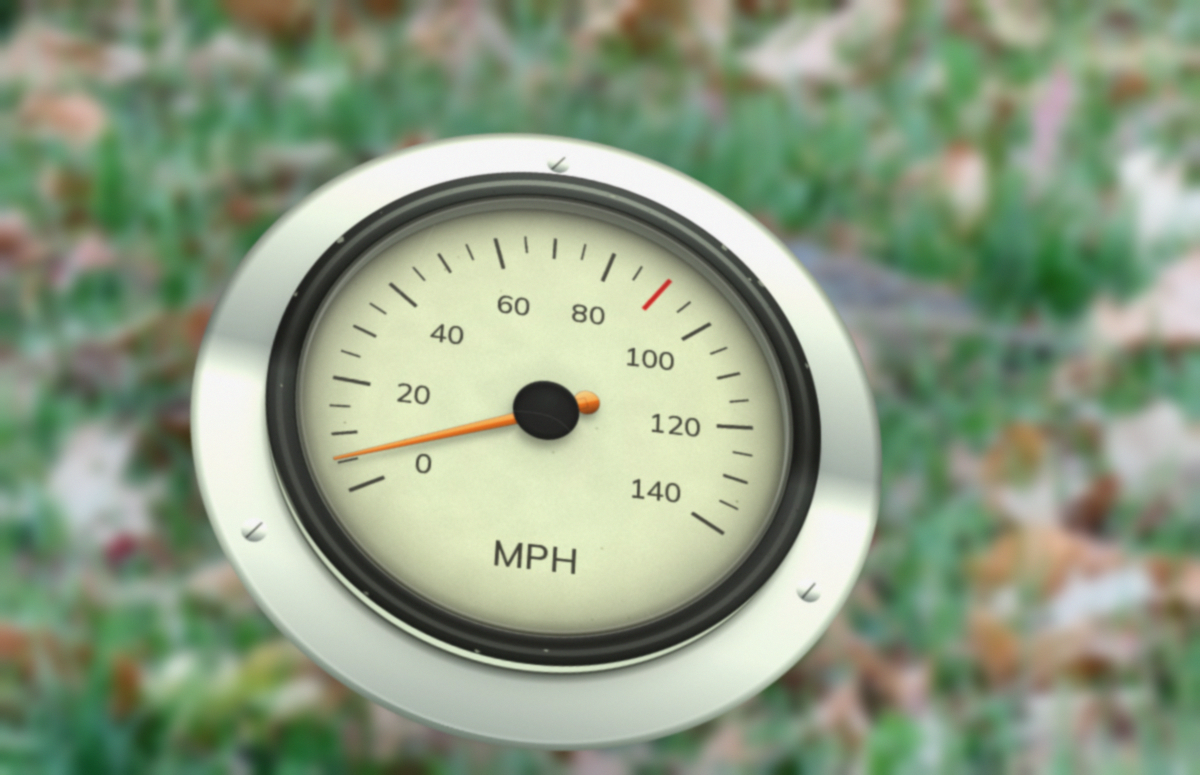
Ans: value=5 unit=mph
